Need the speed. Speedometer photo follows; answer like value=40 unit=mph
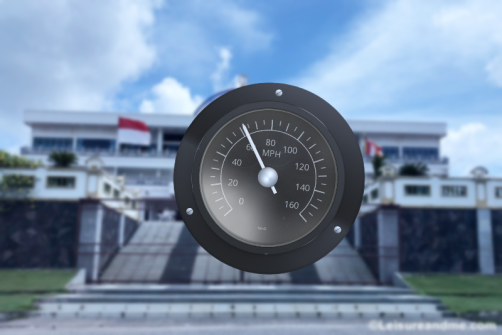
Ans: value=62.5 unit=mph
